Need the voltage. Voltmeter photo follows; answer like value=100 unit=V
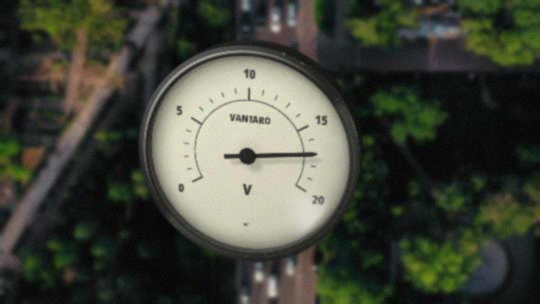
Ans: value=17 unit=V
